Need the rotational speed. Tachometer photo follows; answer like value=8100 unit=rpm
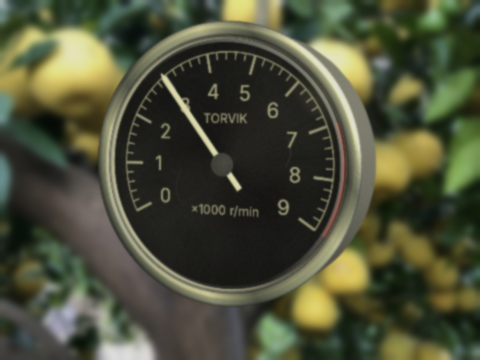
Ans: value=3000 unit=rpm
